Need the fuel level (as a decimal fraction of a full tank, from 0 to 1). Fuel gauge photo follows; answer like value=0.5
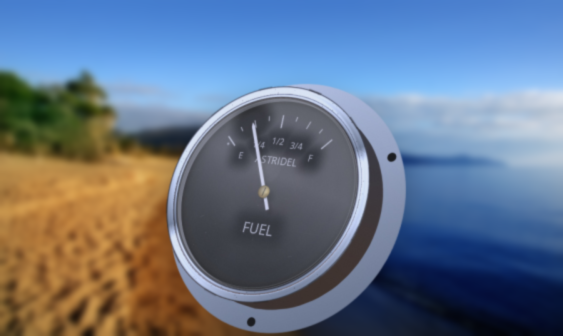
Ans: value=0.25
